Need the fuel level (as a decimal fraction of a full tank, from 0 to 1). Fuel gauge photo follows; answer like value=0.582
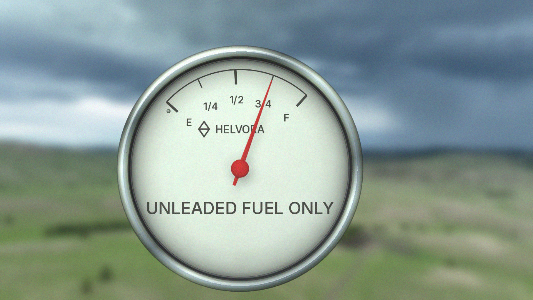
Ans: value=0.75
